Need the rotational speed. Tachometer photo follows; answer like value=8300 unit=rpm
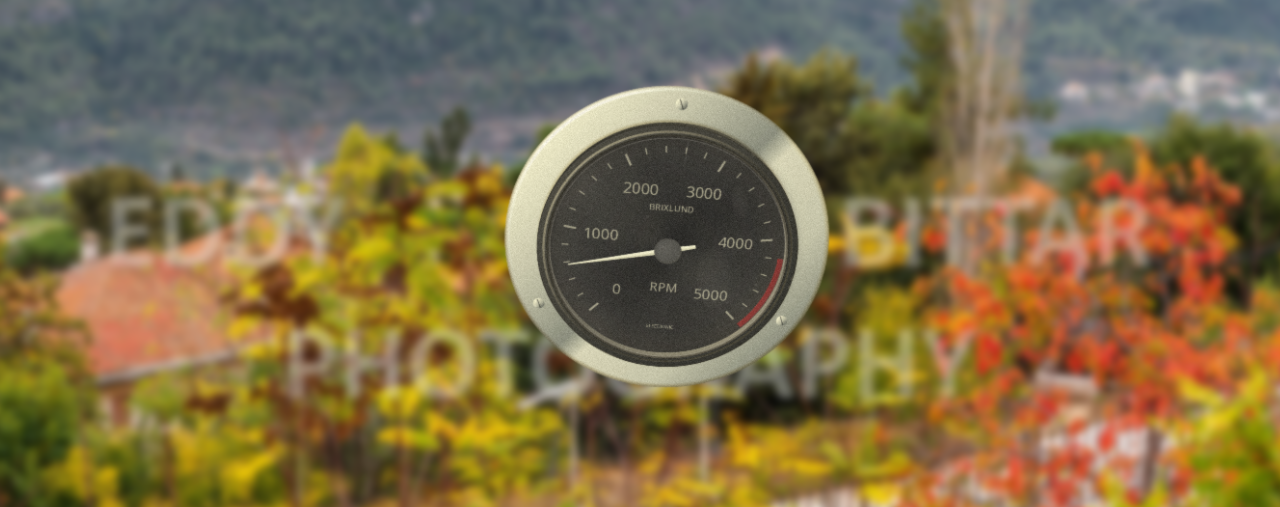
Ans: value=600 unit=rpm
